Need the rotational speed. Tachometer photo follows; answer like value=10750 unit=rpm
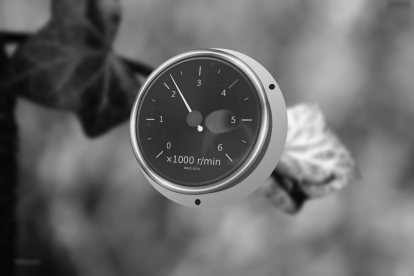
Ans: value=2250 unit=rpm
